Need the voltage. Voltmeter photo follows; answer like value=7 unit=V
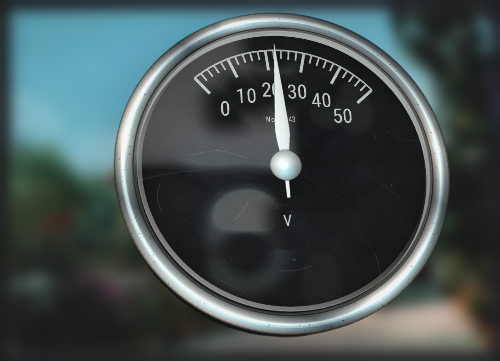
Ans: value=22 unit=V
